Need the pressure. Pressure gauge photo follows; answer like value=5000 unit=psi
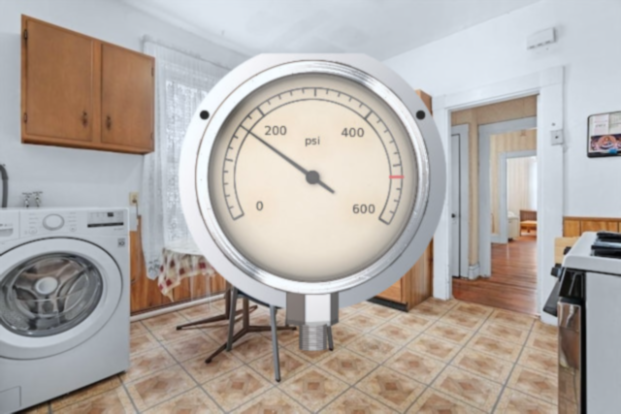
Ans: value=160 unit=psi
